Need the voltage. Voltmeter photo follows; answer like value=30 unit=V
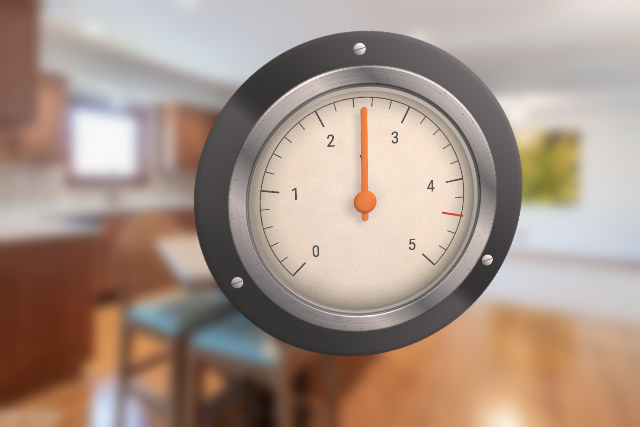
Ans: value=2.5 unit=V
